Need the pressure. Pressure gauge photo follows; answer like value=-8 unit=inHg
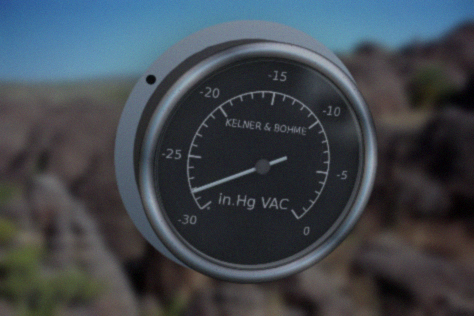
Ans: value=-28 unit=inHg
